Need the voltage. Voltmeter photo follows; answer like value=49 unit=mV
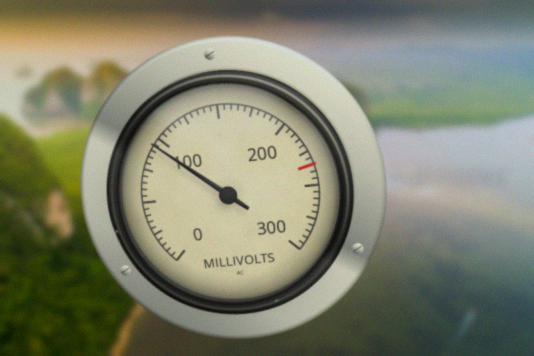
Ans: value=95 unit=mV
